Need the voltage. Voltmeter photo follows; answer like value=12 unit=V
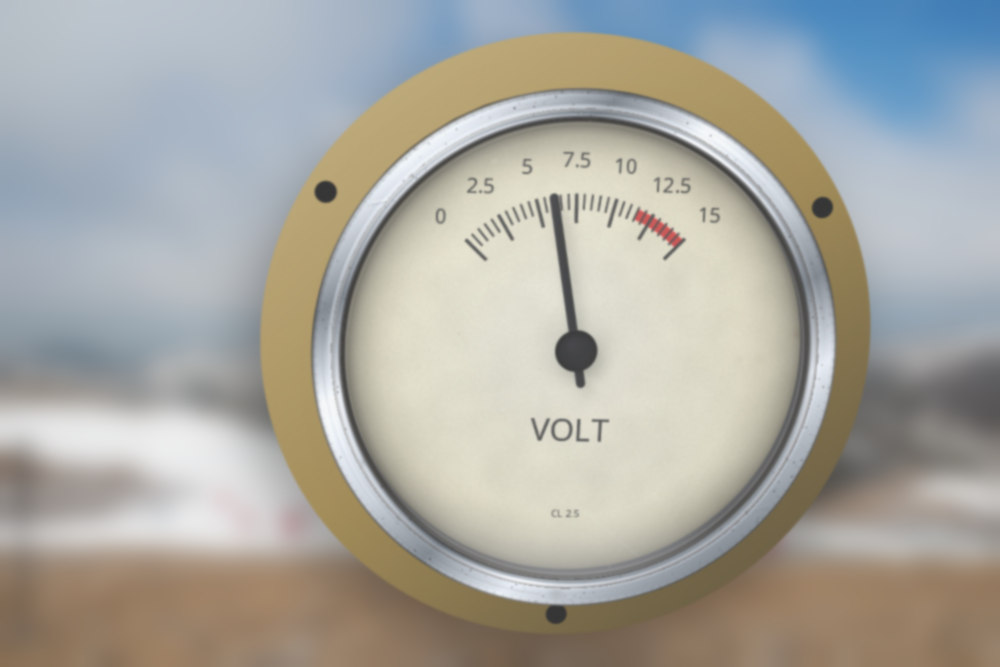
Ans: value=6 unit=V
